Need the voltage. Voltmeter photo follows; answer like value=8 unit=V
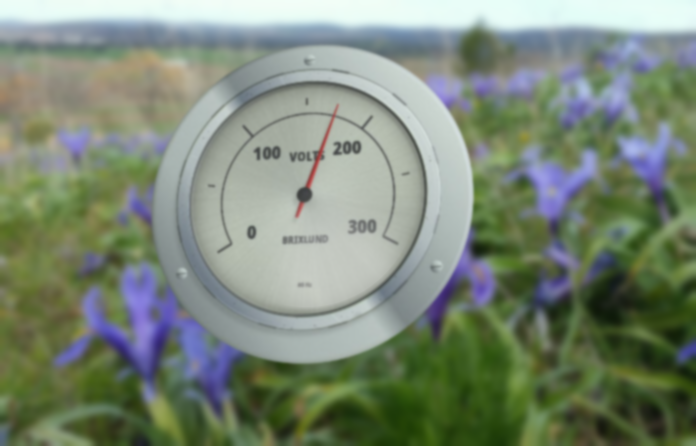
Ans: value=175 unit=V
